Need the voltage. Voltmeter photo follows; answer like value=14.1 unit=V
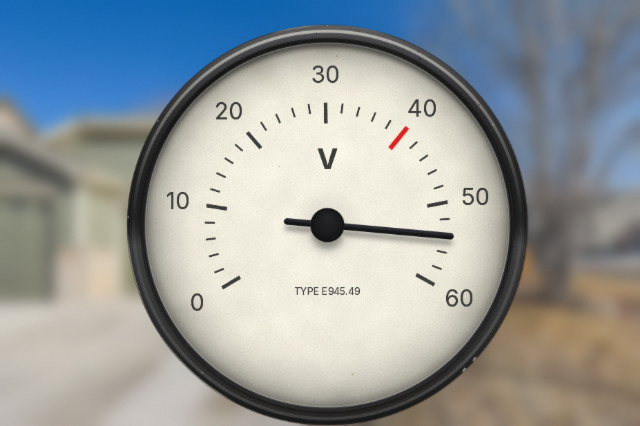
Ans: value=54 unit=V
